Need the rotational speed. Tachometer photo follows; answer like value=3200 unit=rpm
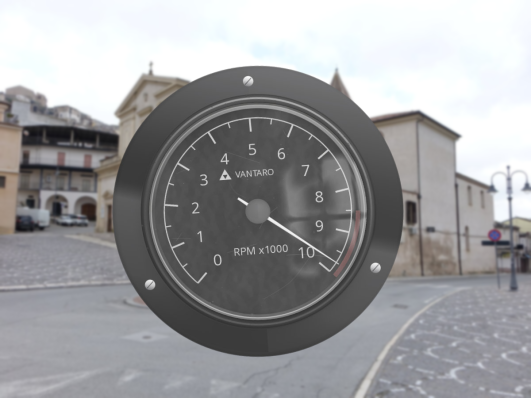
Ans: value=9750 unit=rpm
